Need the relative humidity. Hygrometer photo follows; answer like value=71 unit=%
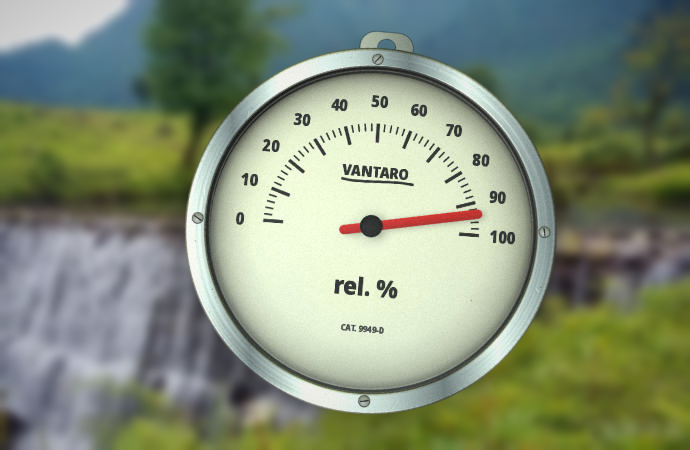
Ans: value=94 unit=%
